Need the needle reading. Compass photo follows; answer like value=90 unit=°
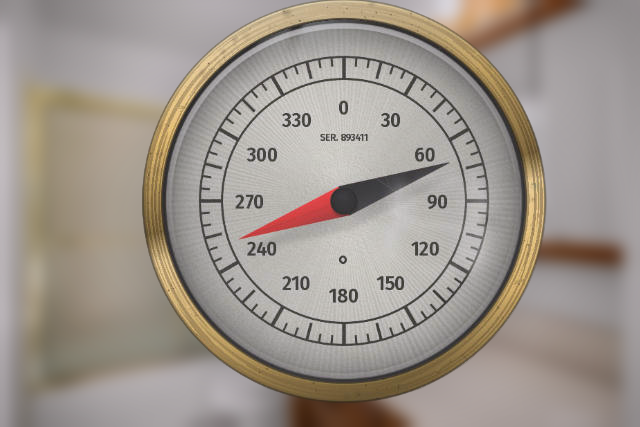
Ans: value=250 unit=°
